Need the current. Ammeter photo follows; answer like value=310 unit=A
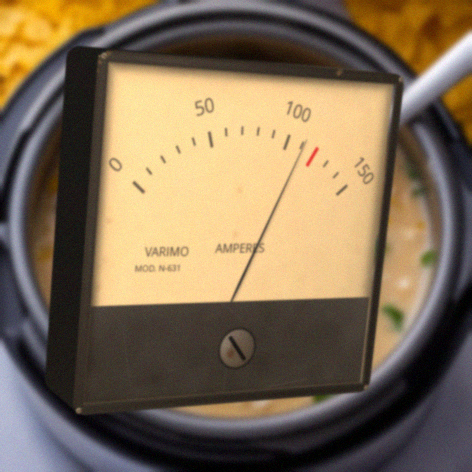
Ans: value=110 unit=A
